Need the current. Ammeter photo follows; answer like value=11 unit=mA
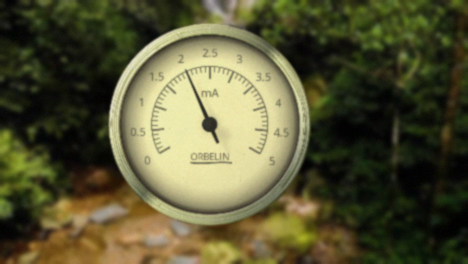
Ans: value=2 unit=mA
